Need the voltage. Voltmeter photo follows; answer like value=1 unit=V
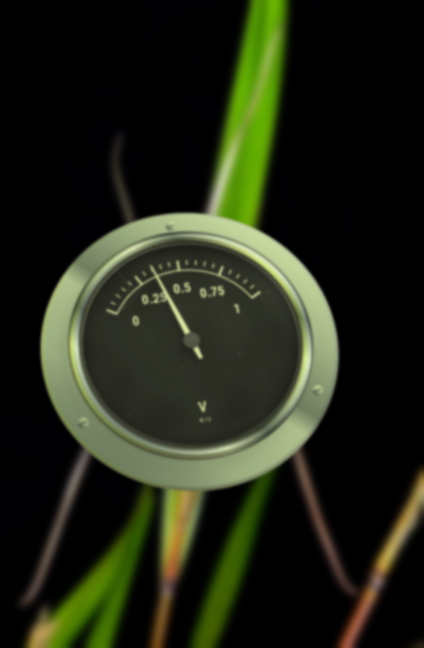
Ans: value=0.35 unit=V
